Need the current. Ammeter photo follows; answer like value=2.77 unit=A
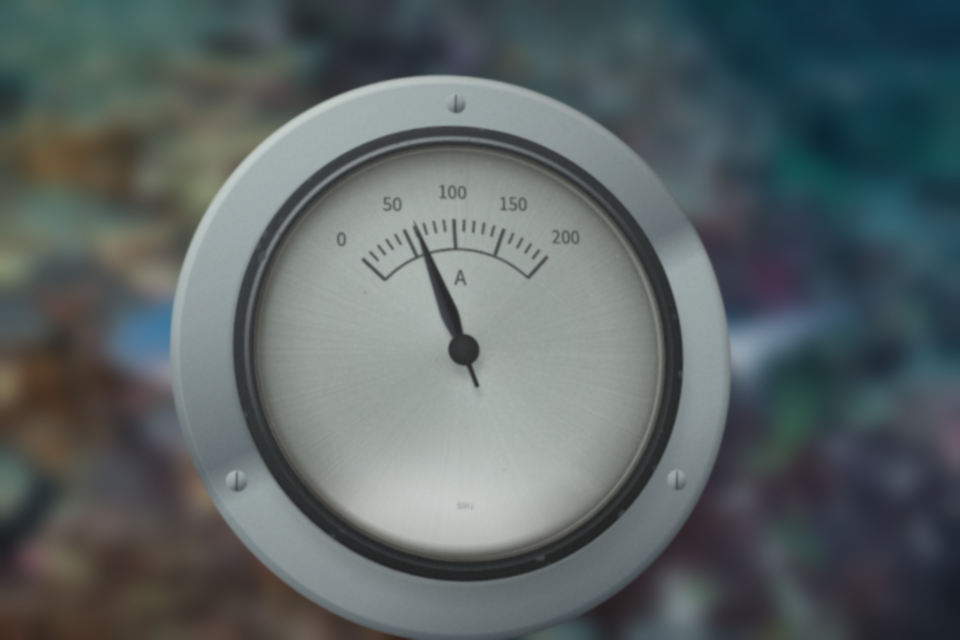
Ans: value=60 unit=A
